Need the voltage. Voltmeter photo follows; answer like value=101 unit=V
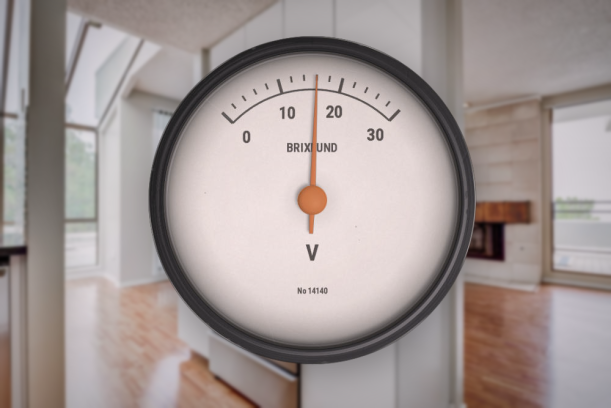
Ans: value=16 unit=V
